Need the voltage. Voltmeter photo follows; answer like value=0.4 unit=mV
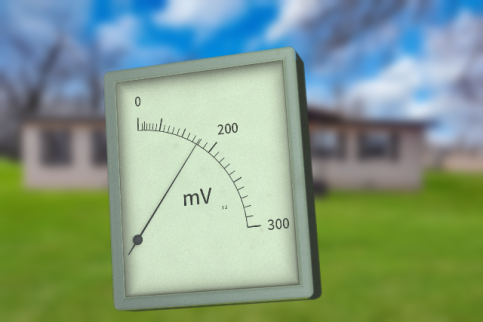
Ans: value=180 unit=mV
